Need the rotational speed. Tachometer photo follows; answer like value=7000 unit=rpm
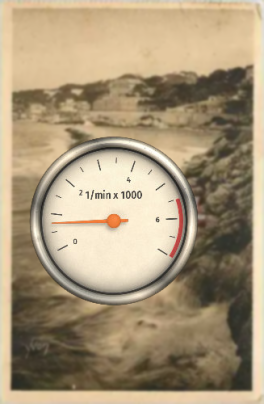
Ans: value=750 unit=rpm
